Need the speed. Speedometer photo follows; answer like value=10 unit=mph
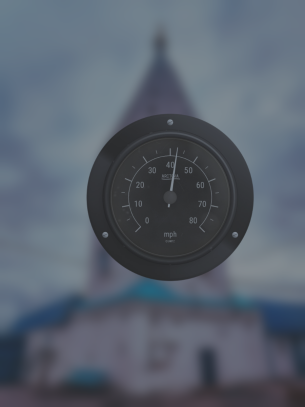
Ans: value=42.5 unit=mph
